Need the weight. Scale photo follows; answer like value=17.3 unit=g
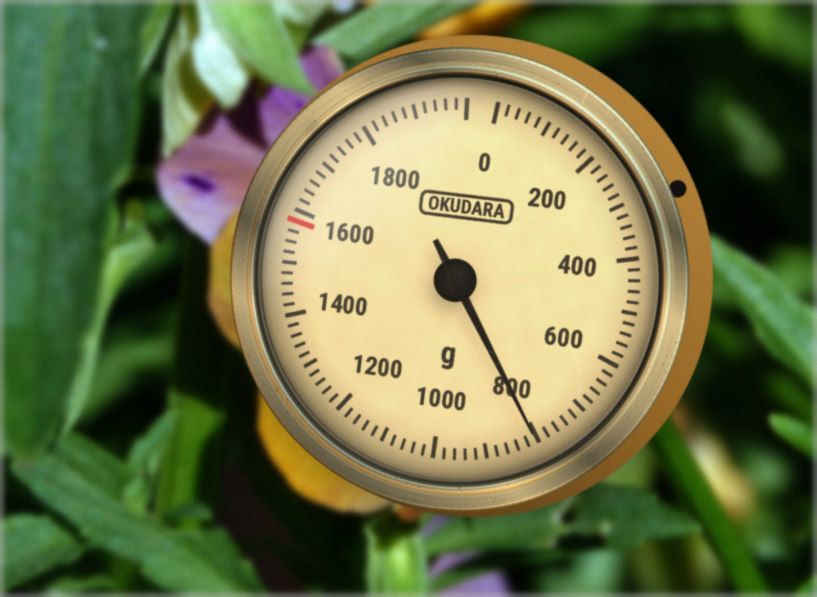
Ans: value=800 unit=g
